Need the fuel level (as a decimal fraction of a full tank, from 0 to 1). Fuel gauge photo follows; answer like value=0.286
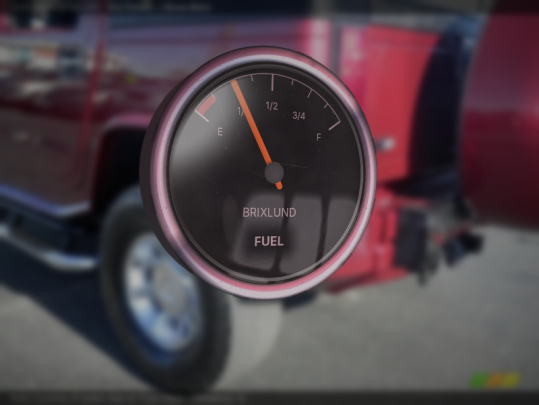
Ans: value=0.25
